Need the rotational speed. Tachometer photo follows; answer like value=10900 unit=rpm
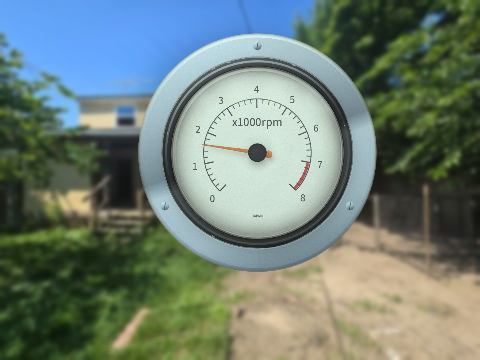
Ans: value=1600 unit=rpm
